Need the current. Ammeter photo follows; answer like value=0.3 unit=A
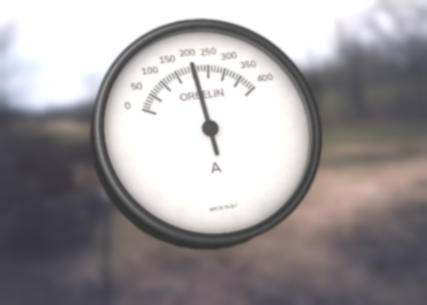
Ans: value=200 unit=A
